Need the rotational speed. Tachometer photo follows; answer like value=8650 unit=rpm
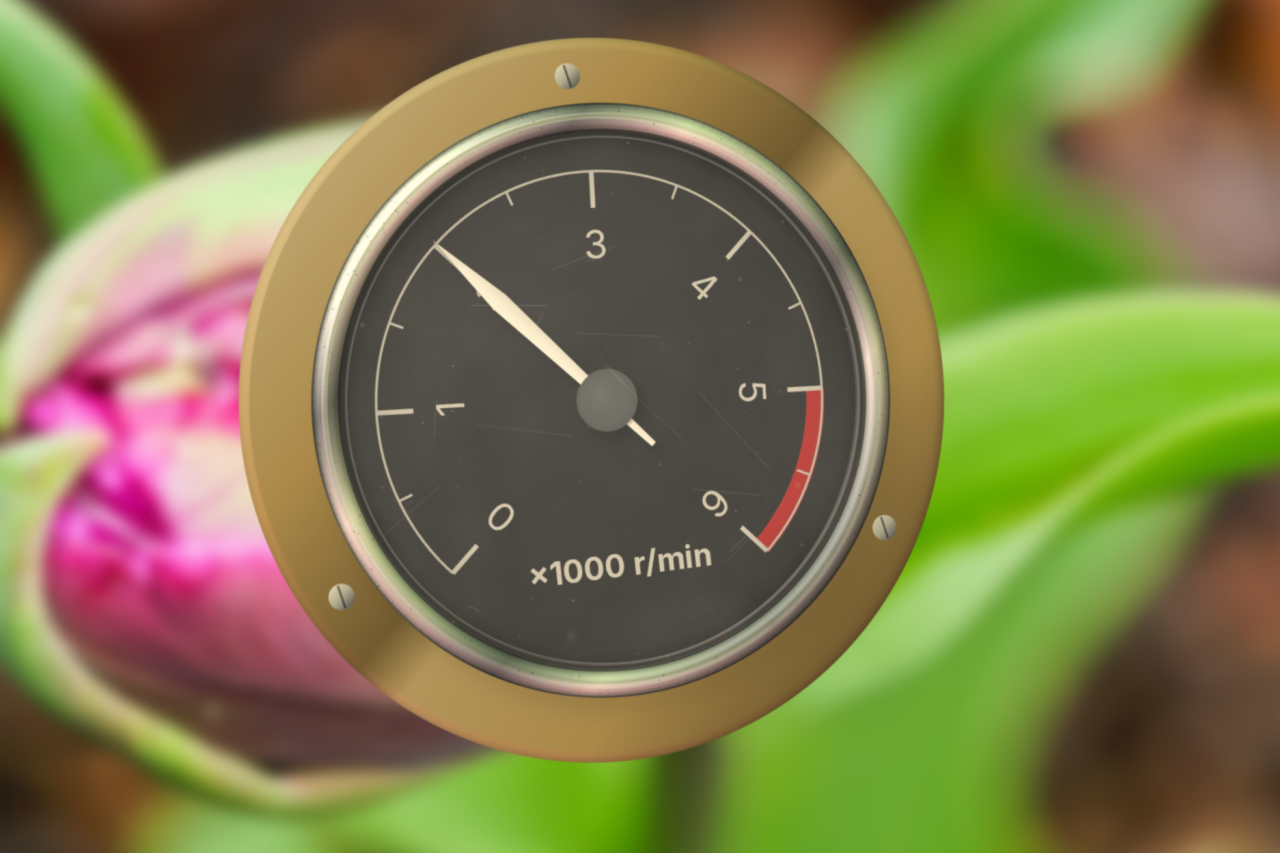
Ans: value=2000 unit=rpm
